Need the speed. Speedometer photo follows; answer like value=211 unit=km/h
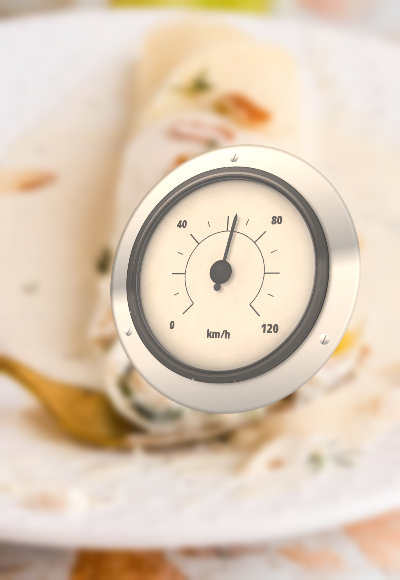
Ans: value=65 unit=km/h
